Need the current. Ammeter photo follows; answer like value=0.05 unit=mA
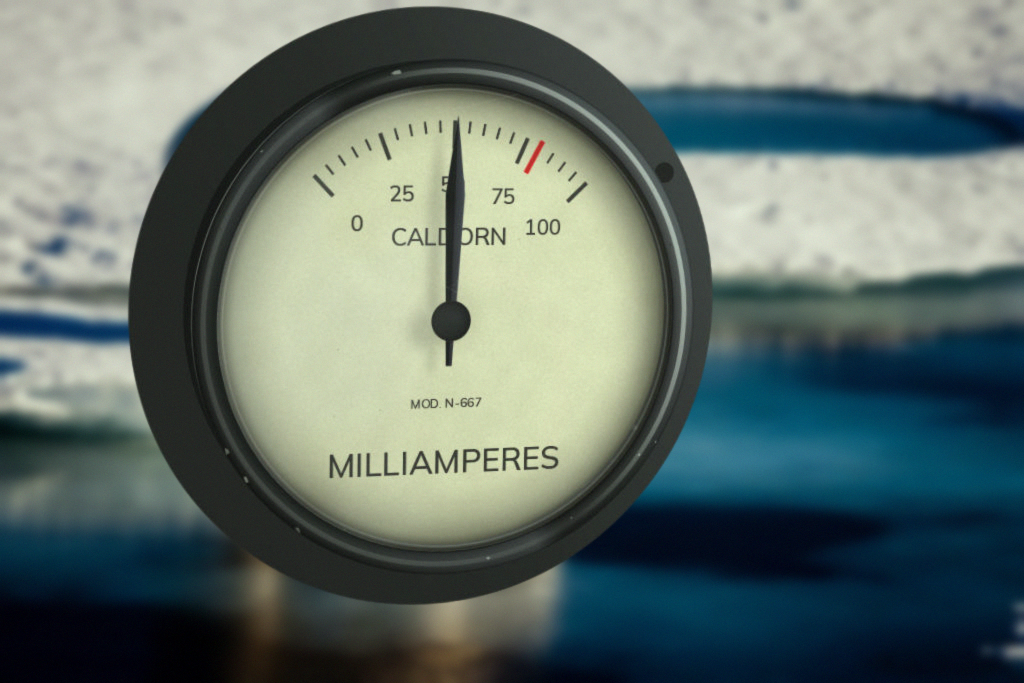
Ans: value=50 unit=mA
